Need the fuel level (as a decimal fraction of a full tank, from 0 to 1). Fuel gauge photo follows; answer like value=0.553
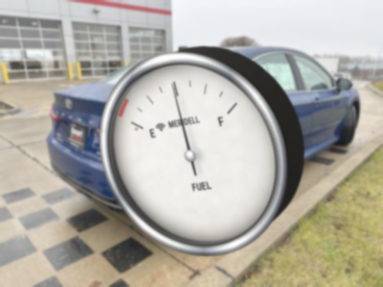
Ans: value=0.5
